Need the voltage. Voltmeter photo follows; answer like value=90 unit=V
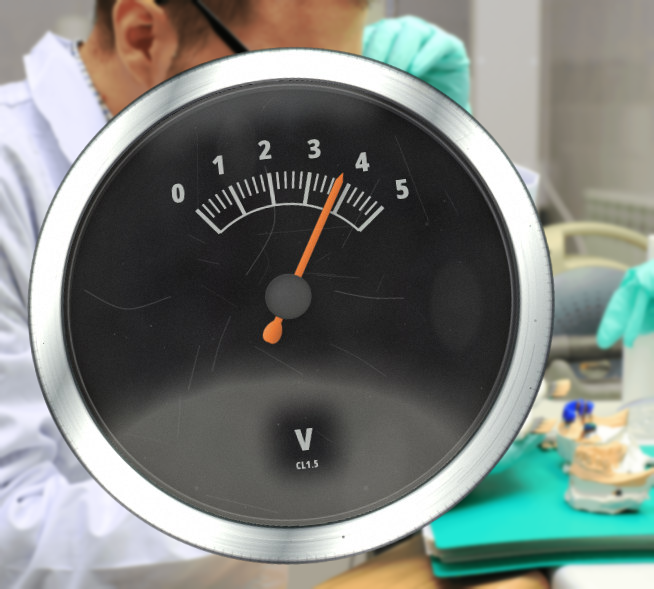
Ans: value=3.8 unit=V
